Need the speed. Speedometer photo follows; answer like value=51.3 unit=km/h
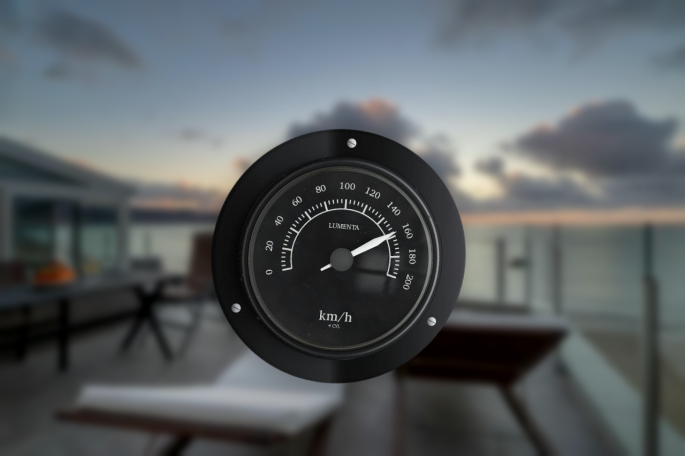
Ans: value=156 unit=km/h
